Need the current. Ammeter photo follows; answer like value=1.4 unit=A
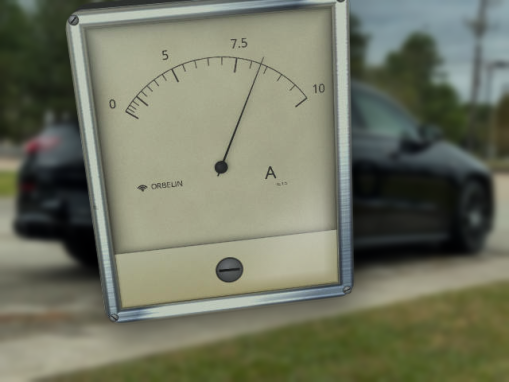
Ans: value=8.25 unit=A
